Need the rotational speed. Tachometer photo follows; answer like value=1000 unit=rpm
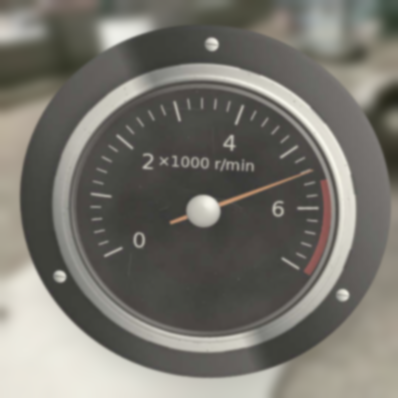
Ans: value=5400 unit=rpm
